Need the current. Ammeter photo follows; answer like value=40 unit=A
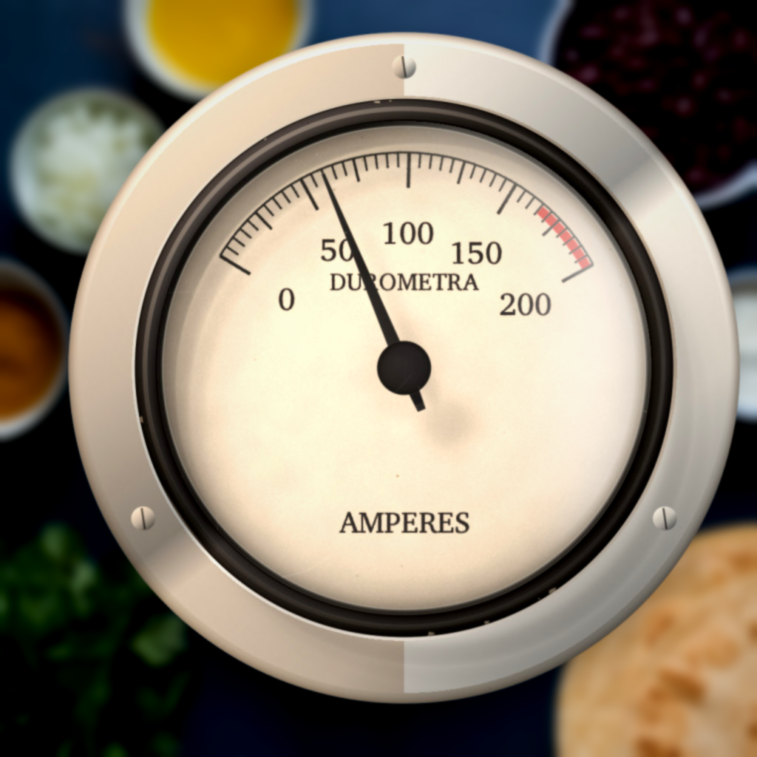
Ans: value=60 unit=A
